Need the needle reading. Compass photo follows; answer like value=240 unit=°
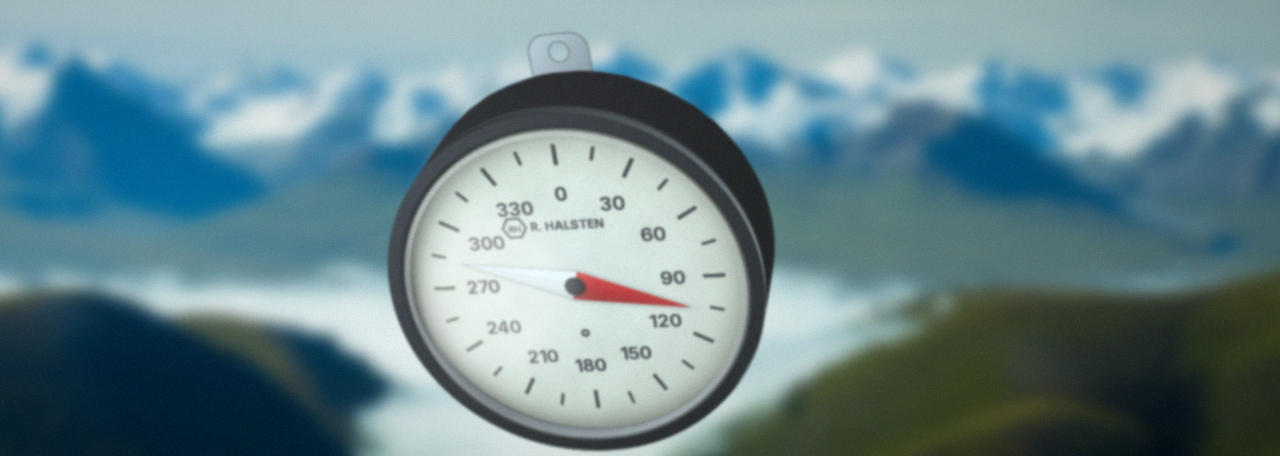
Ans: value=105 unit=°
